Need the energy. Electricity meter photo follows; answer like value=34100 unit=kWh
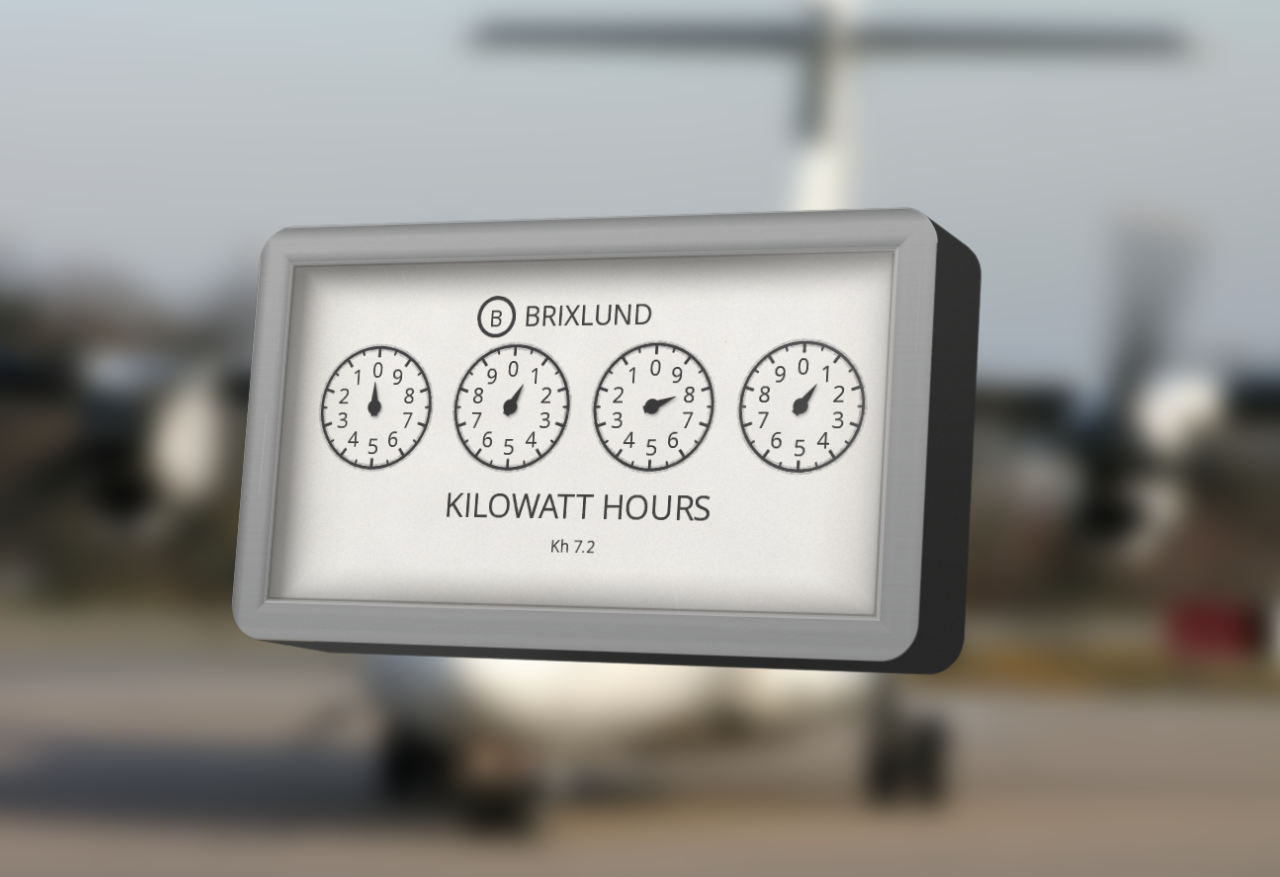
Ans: value=81 unit=kWh
